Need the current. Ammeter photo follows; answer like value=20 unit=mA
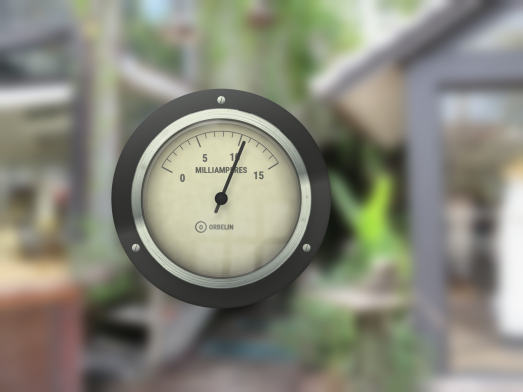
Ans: value=10.5 unit=mA
